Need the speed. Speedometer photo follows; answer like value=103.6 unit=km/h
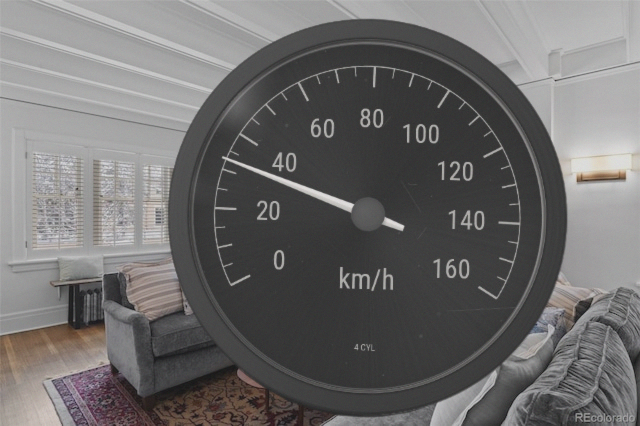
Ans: value=32.5 unit=km/h
